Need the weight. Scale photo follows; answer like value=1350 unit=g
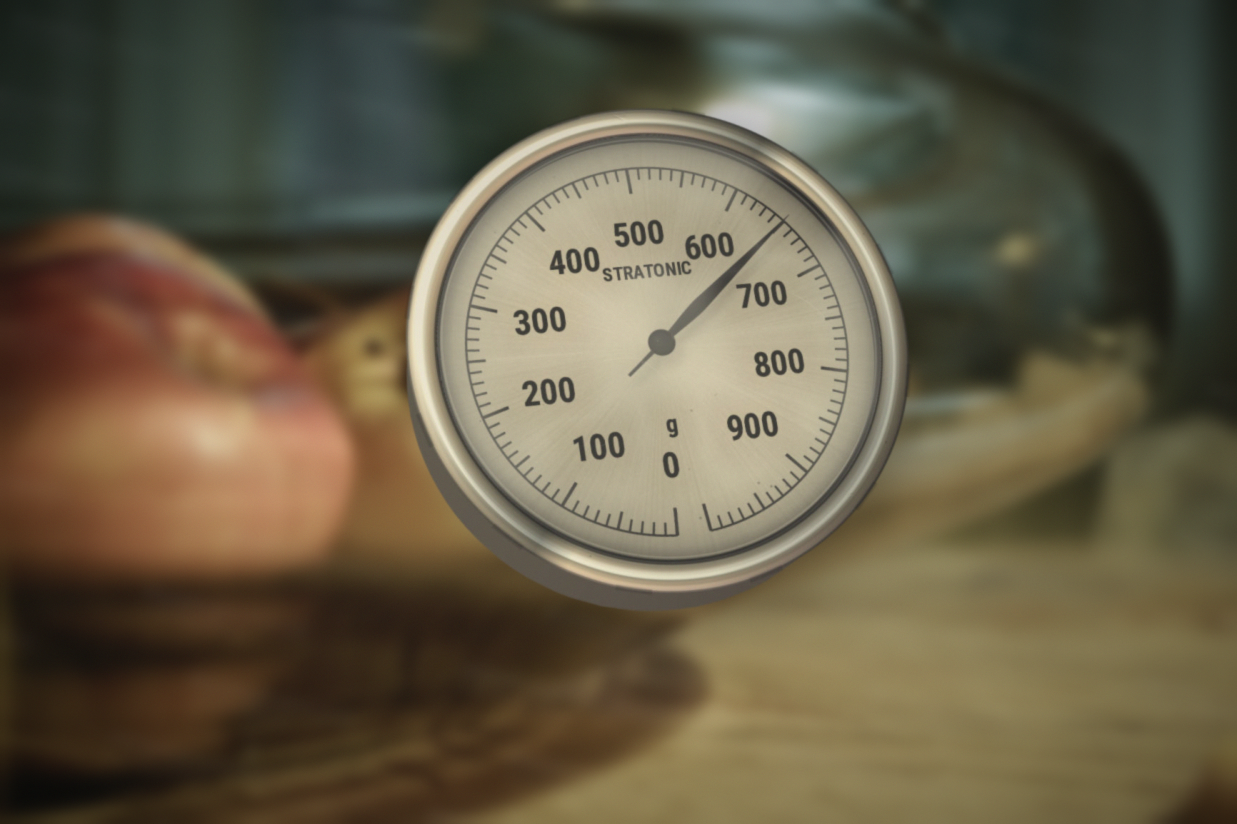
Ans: value=650 unit=g
